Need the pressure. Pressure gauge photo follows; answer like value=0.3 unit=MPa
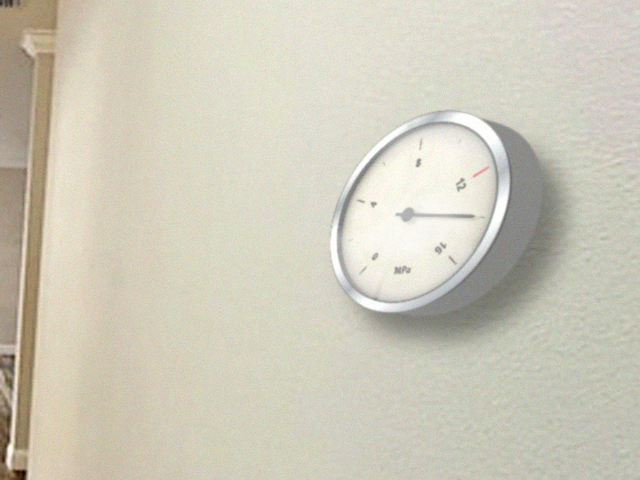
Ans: value=14 unit=MPa
